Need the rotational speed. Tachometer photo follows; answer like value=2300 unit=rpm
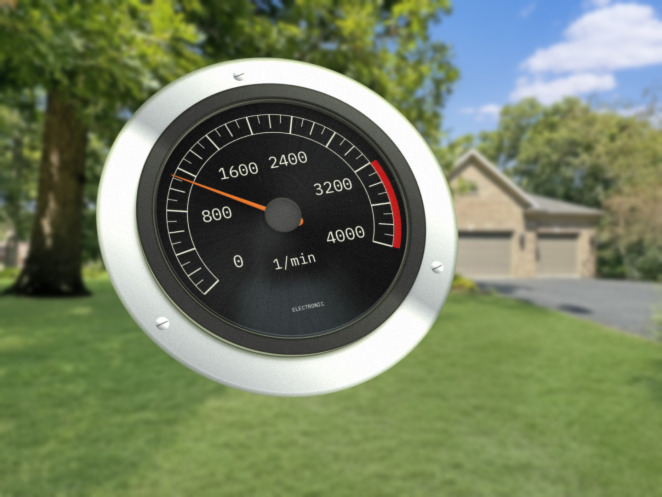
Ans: value=1100 unit=rpm
